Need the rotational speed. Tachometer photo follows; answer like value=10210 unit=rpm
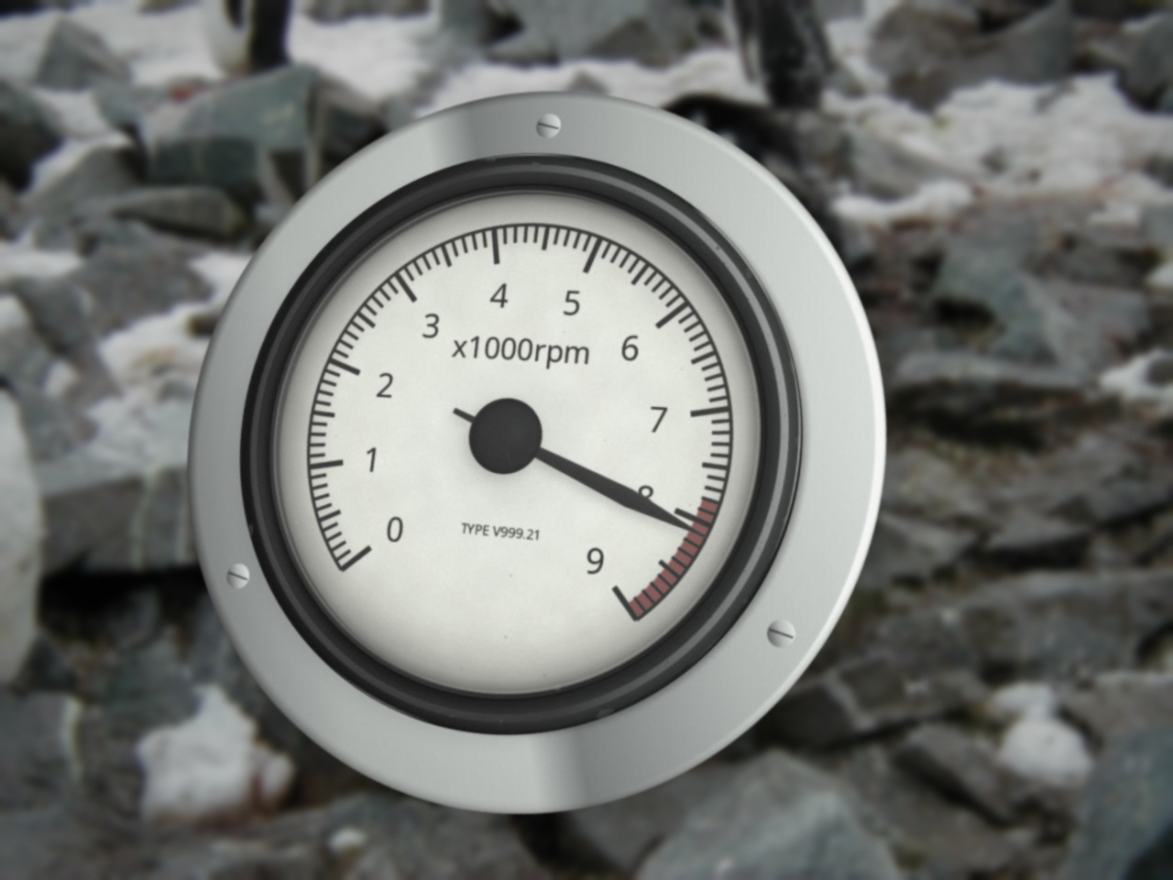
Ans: value=8100 unit=rpm
